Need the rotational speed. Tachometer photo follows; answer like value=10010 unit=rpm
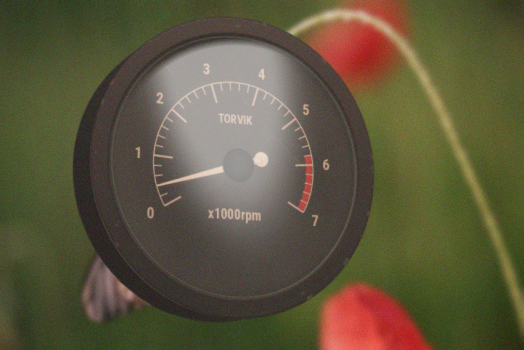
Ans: value=400 unit=rpm
